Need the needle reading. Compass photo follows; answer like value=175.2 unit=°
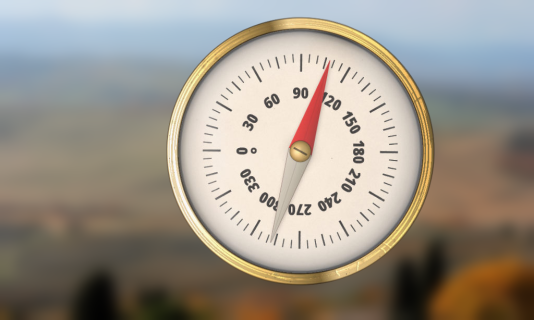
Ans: value=107.5 unit=°
